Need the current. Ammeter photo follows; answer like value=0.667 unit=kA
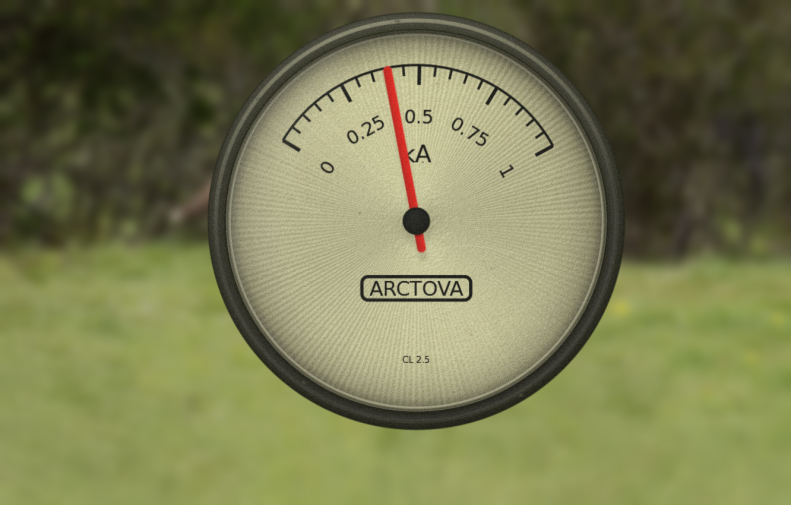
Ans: value=0.4 unit=kA
